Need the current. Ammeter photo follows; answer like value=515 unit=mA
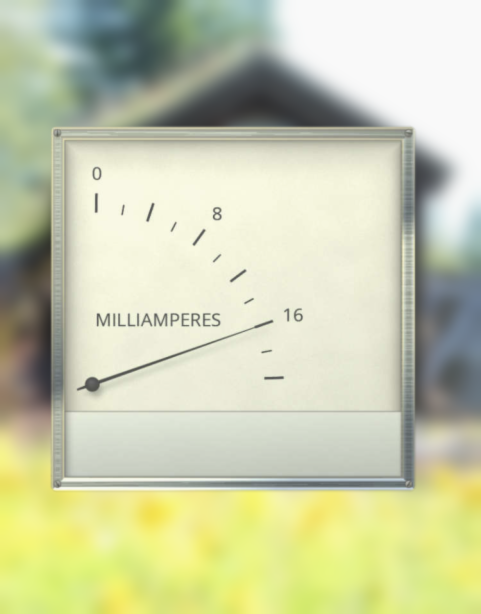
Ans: value=16 unit=mA
